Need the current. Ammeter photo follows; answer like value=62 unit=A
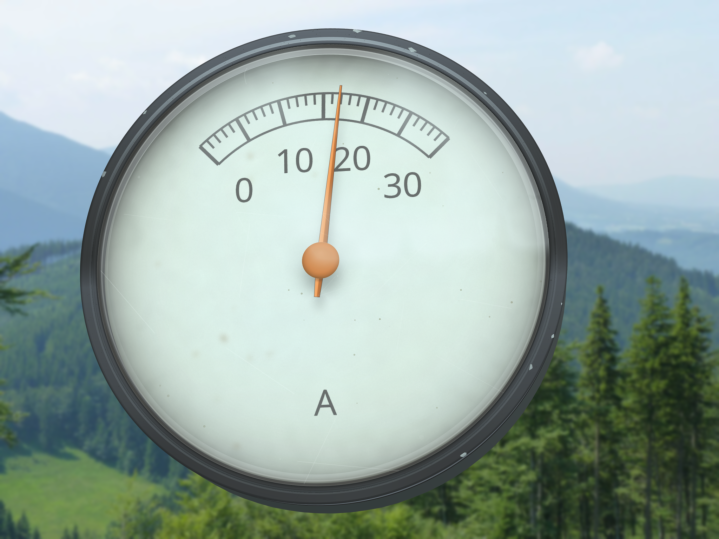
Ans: value=17 unit=A
